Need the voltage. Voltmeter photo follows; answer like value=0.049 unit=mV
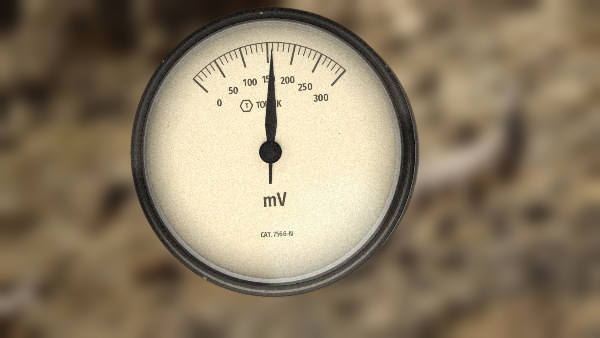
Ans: value=160 unit=mV
